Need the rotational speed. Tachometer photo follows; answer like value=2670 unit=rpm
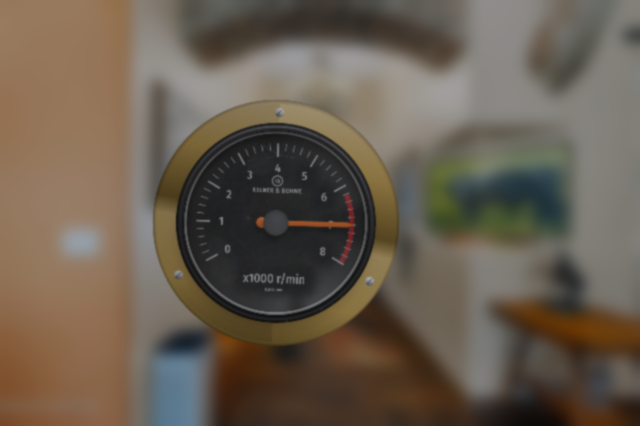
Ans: value=7000 unit=rpm
